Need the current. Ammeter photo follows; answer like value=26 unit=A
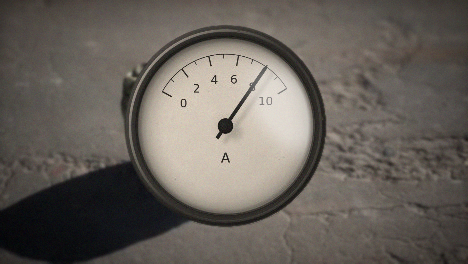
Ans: value=8 unit=A
